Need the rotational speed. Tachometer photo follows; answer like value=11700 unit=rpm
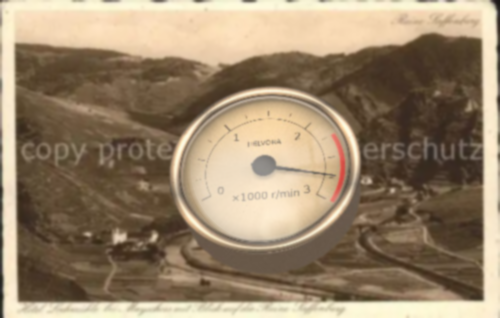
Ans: value=2750 unit=rpm
